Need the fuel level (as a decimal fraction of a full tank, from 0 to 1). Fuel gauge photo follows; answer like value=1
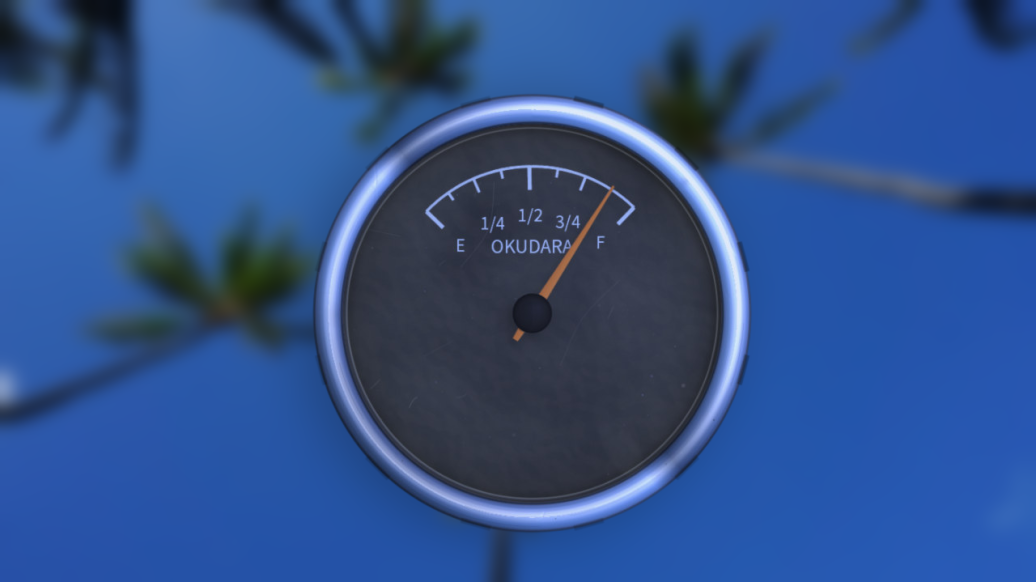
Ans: value=0.875
